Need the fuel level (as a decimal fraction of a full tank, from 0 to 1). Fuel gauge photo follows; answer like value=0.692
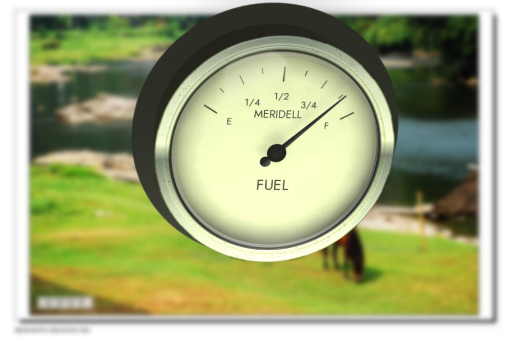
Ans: value=0.875
